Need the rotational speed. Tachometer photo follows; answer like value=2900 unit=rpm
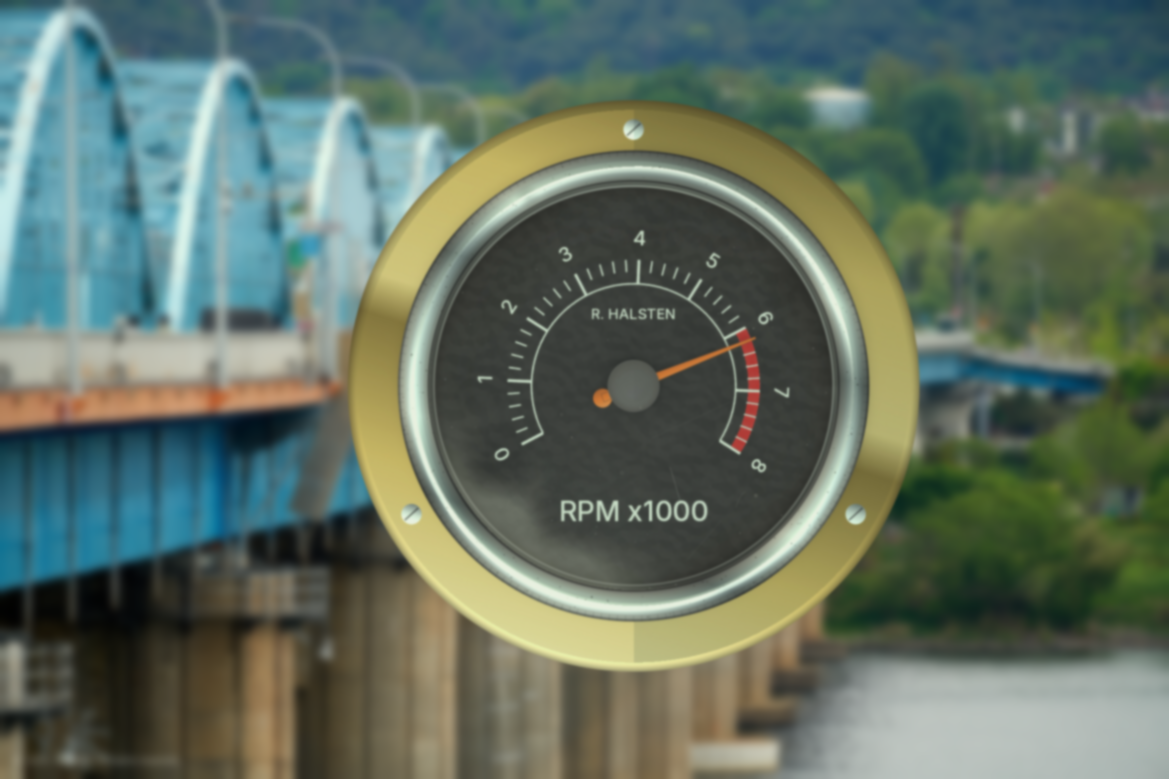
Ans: value=6200 unit=rpm
